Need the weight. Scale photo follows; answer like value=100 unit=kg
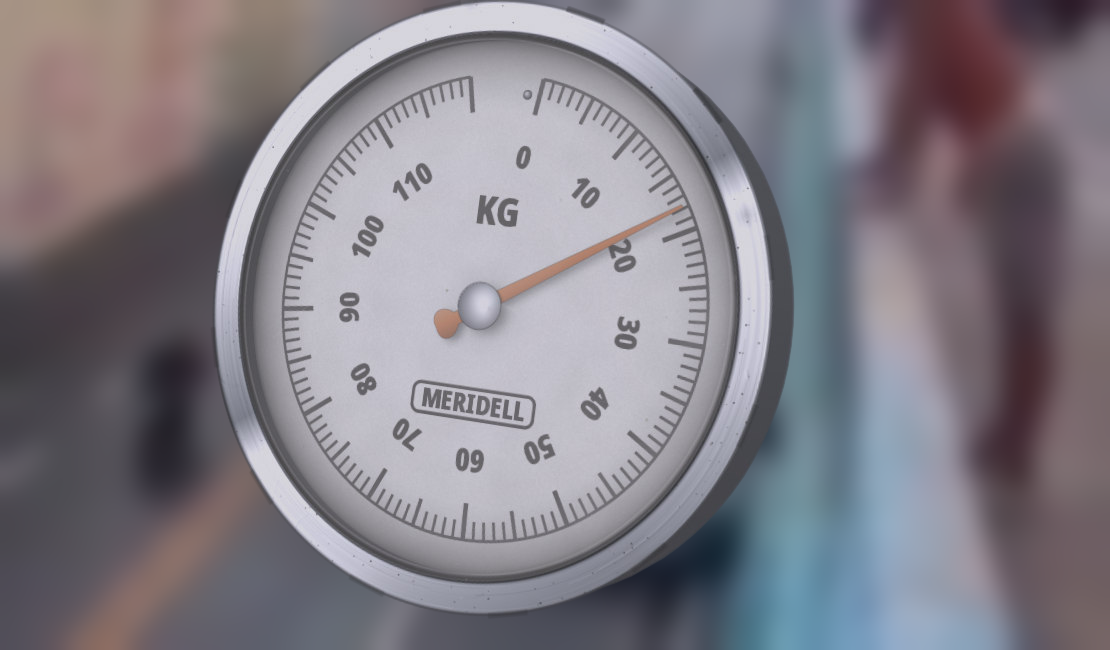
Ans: value=18 unit=kg
